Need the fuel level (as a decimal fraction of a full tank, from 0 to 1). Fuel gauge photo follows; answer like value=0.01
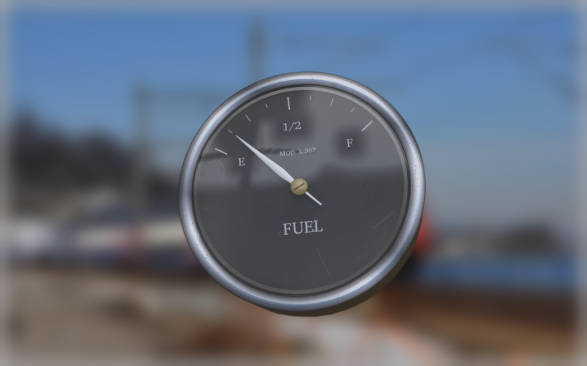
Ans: value=0.125
